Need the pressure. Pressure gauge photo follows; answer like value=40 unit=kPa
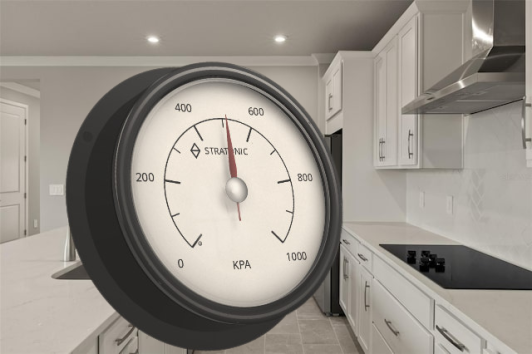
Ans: value=500 unit=kPa
